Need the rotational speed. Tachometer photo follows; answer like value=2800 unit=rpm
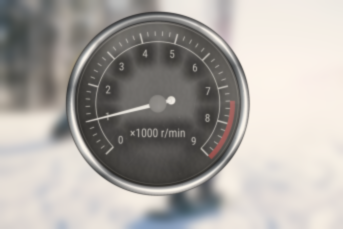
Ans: value=1000 unit=rpm
